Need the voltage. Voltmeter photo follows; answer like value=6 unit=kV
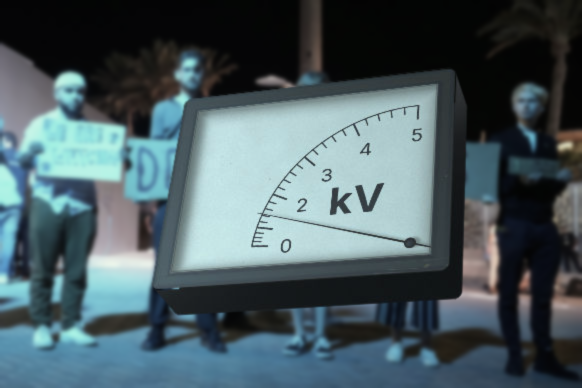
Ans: value=1.4 unit=kV
